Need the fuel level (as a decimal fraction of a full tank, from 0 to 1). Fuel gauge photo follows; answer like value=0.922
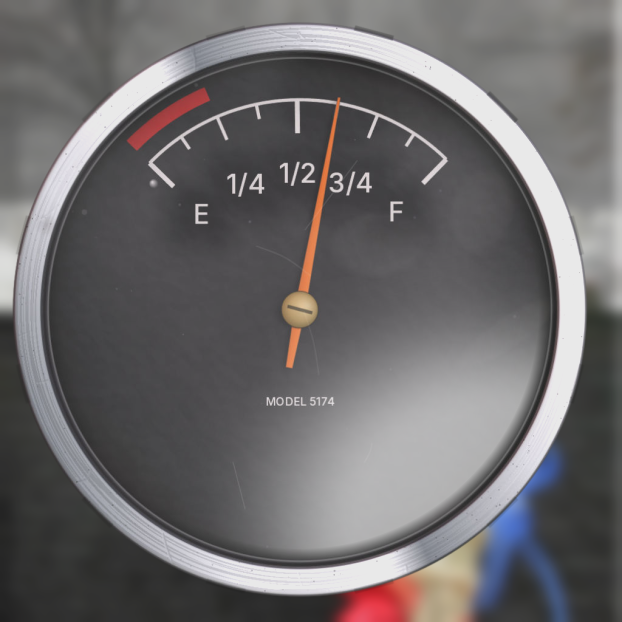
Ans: value=0.625
